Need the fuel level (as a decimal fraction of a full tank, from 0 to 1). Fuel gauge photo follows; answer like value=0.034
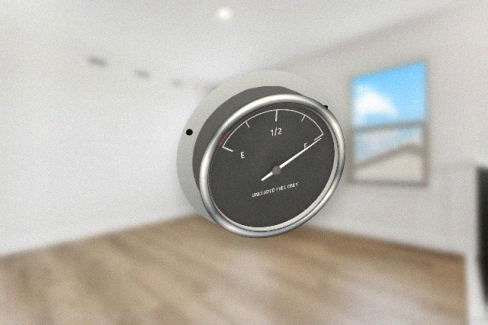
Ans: value=1
